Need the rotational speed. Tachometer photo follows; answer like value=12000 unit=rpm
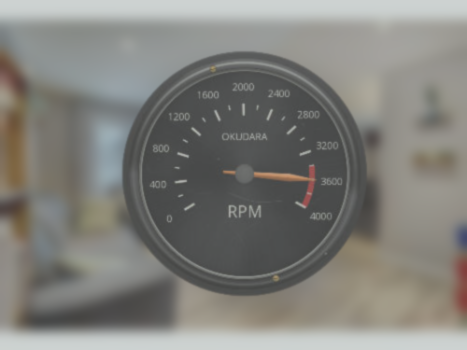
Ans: value=3600 unit=rpm
